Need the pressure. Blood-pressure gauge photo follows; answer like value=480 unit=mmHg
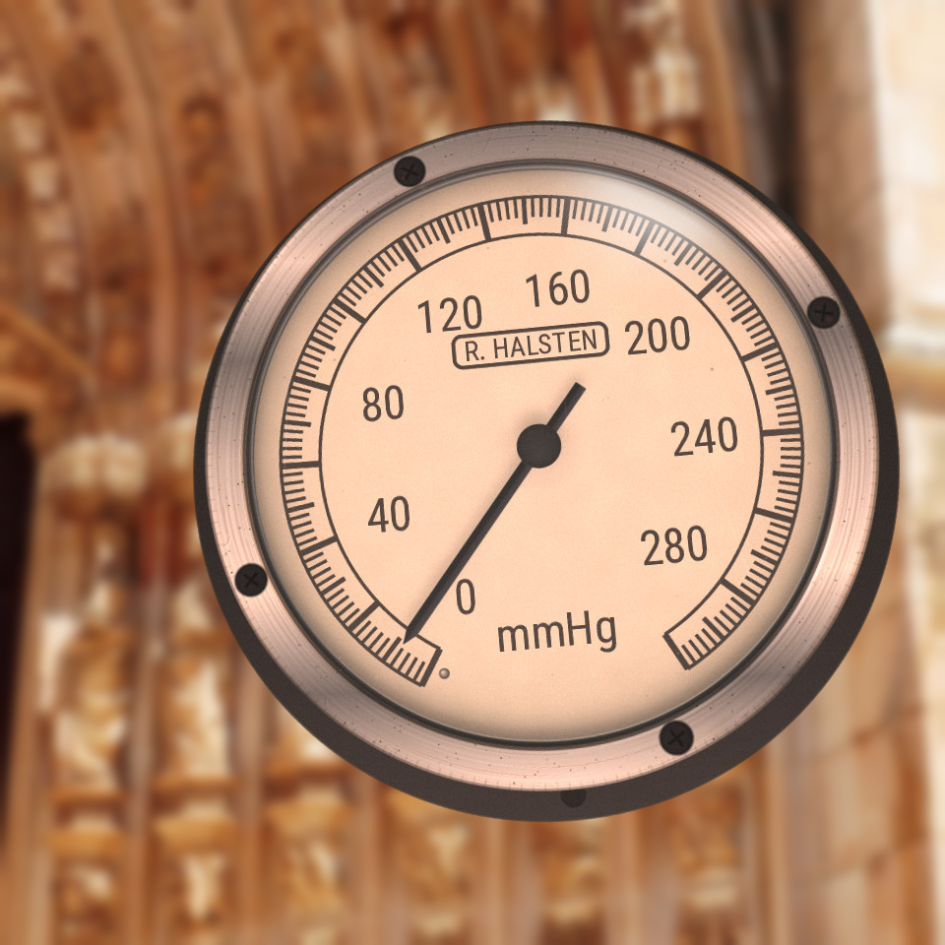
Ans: value=8 unit=mmHg
